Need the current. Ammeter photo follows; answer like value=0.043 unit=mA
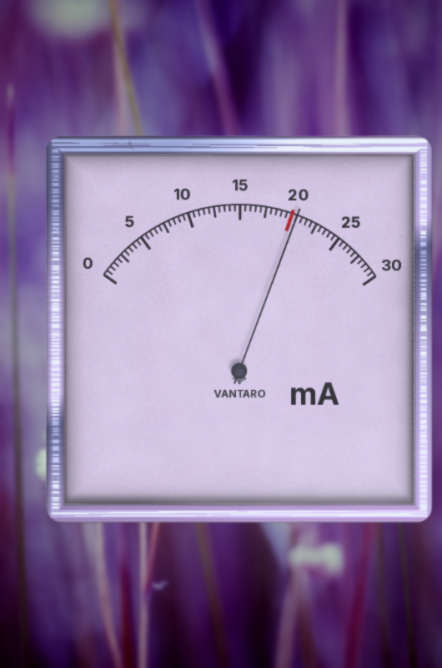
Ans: value=20.5 unit=mA
